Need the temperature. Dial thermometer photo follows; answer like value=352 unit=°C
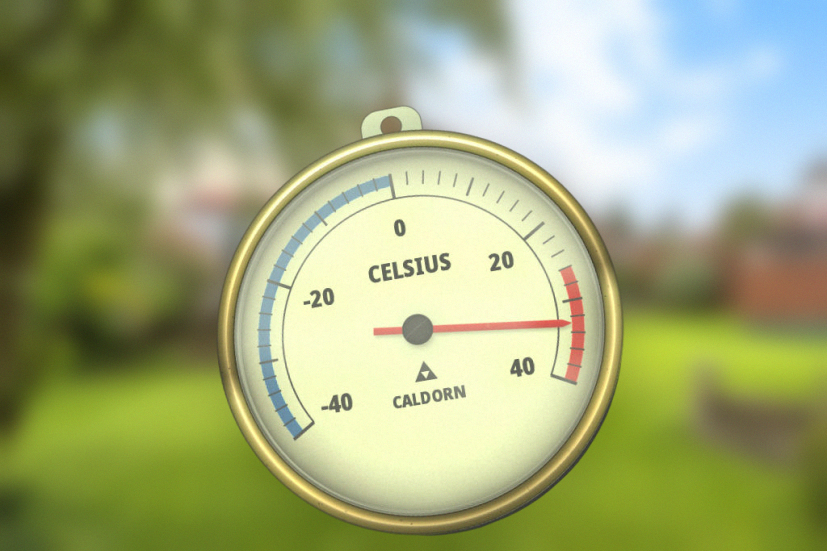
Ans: value=33 unit=°C
